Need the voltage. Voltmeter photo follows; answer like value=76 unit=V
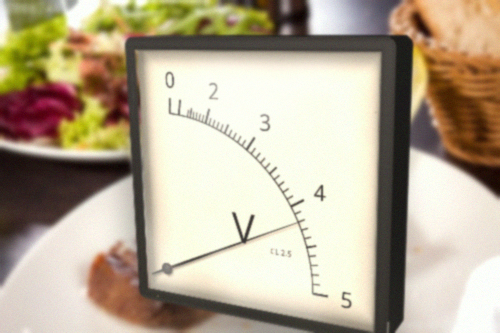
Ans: value=4.2 unit=V
